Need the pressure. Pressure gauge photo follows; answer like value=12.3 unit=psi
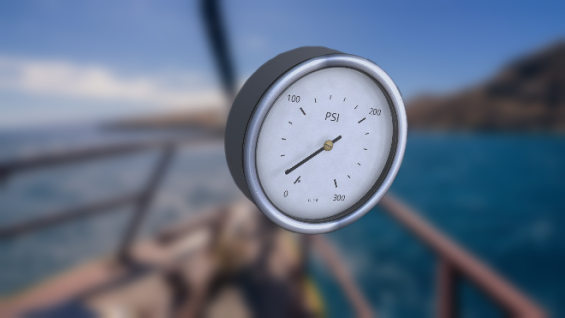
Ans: value=20 unit=psi
